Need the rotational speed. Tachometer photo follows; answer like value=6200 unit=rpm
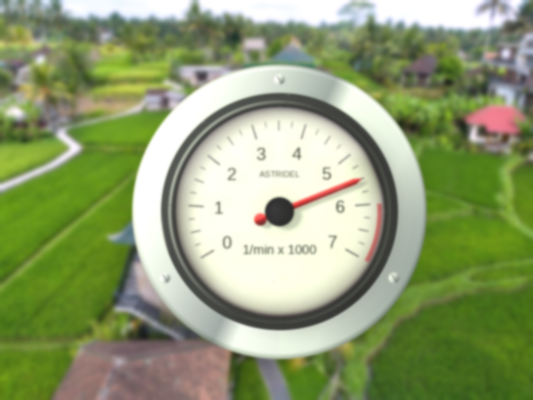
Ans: value=5500 unit=rpm
